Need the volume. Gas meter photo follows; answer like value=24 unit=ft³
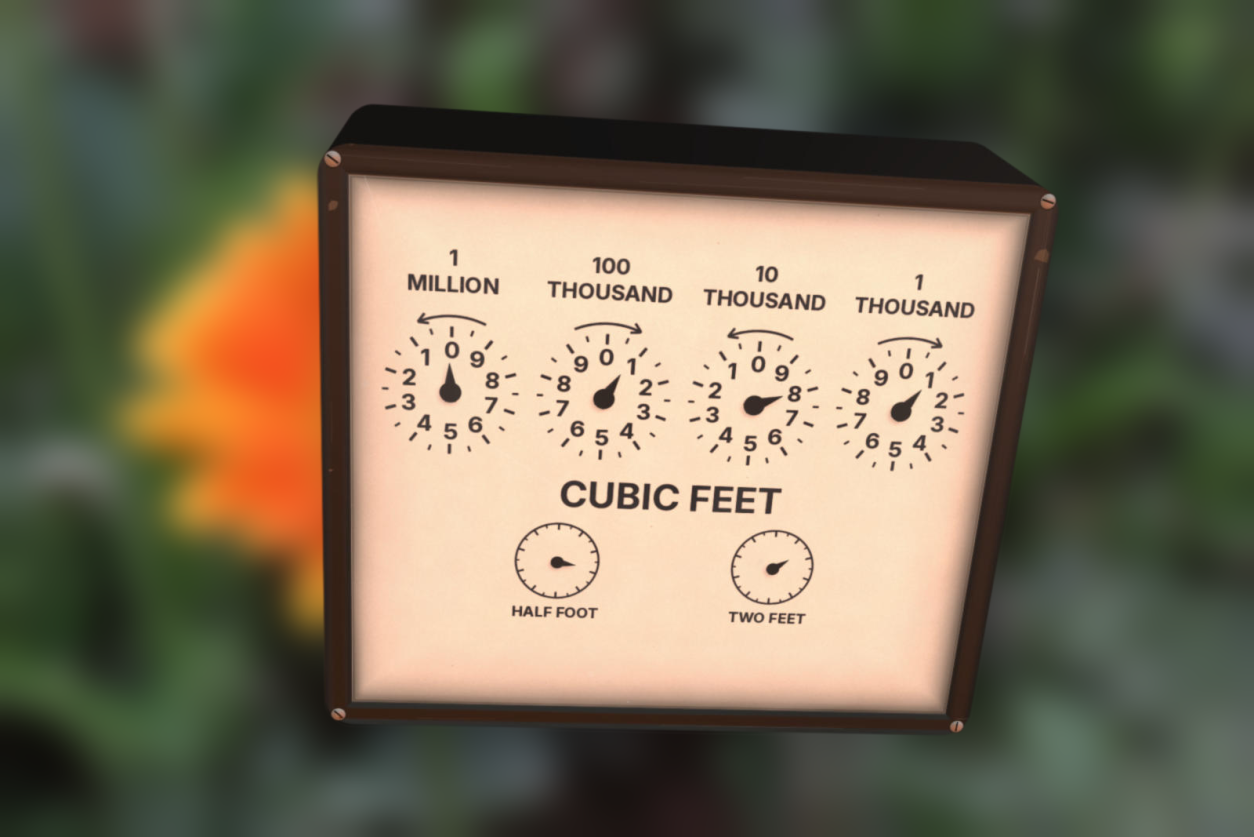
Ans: value=8100 unit=ft³
